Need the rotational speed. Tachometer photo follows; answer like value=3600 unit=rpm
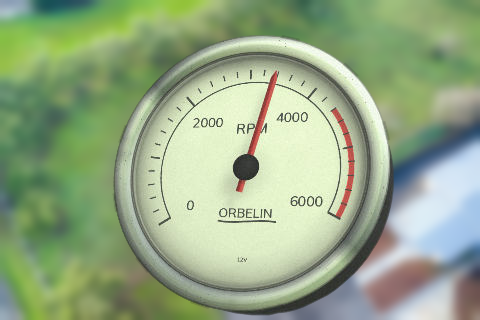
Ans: value=3400 unit=rpm
